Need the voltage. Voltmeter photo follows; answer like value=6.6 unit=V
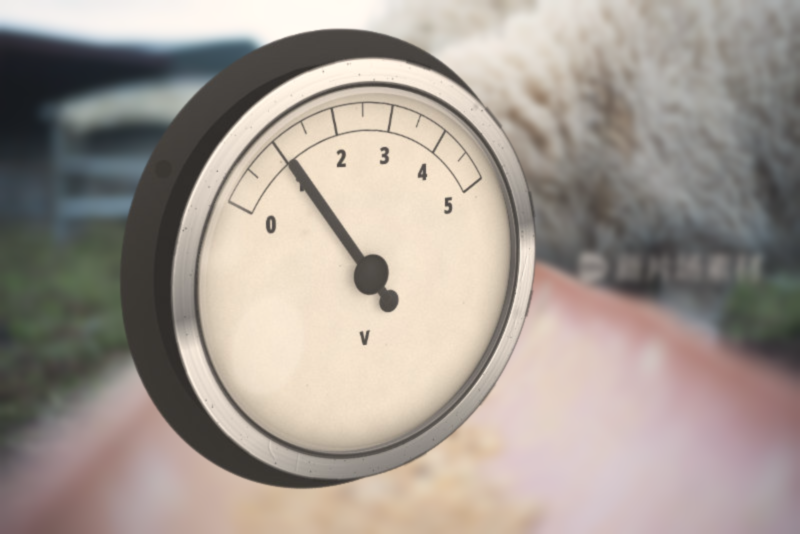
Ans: value=1 unit=V
